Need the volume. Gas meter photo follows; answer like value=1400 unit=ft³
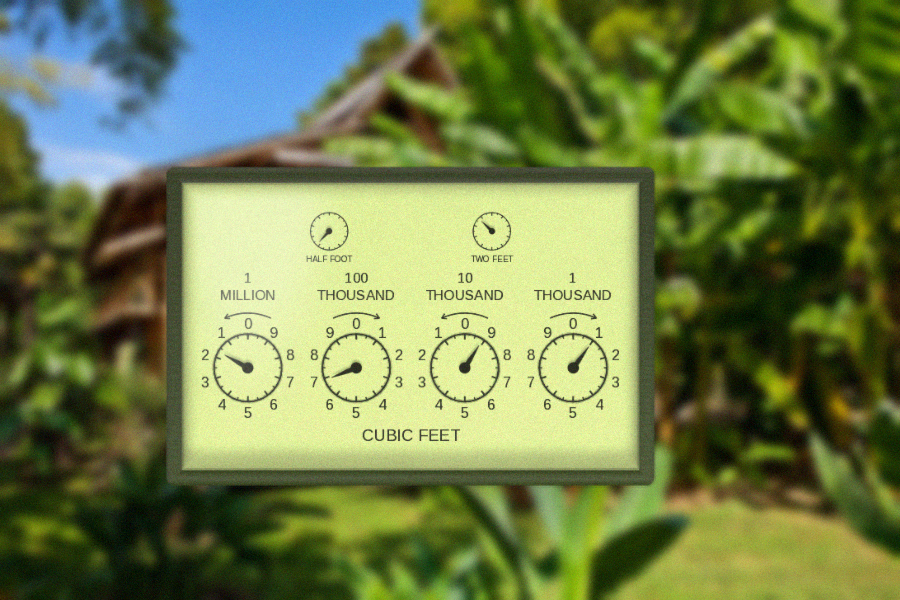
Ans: value=169100 unit=ft³
